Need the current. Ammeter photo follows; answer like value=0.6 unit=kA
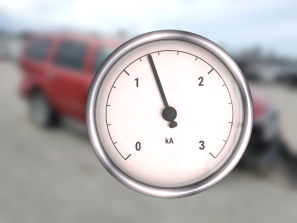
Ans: value=1.3 unit=kA
